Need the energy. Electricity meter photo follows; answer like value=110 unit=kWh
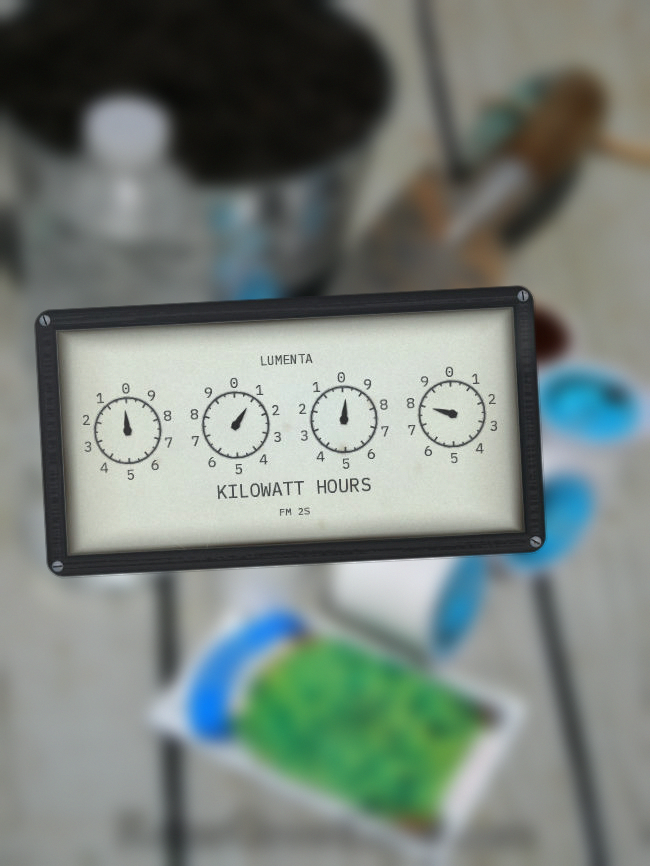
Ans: value=98 unit=kWh
